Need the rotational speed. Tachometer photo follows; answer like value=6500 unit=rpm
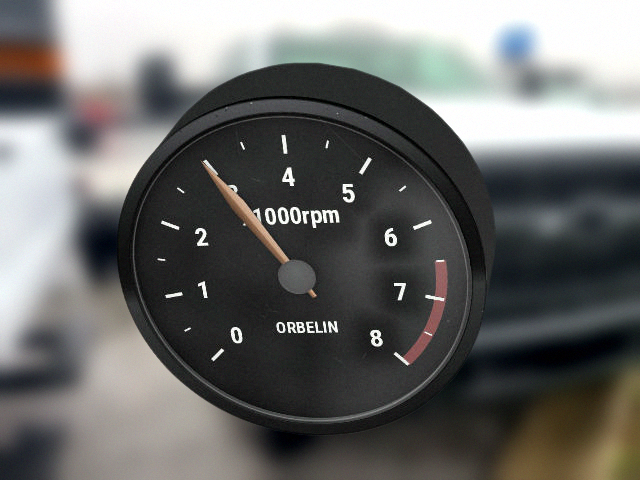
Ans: value=3000 unit=rpm
